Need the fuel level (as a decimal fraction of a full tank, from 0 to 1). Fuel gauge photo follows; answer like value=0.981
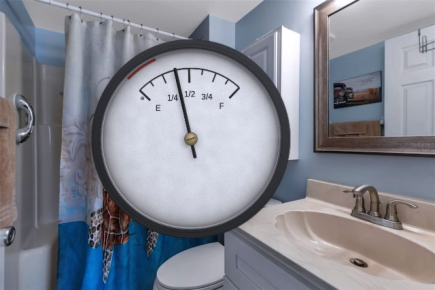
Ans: value=0.375
